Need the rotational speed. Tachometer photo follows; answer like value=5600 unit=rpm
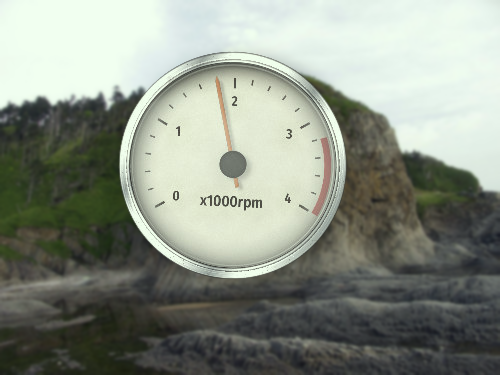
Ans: value=1800 unit=rpm
